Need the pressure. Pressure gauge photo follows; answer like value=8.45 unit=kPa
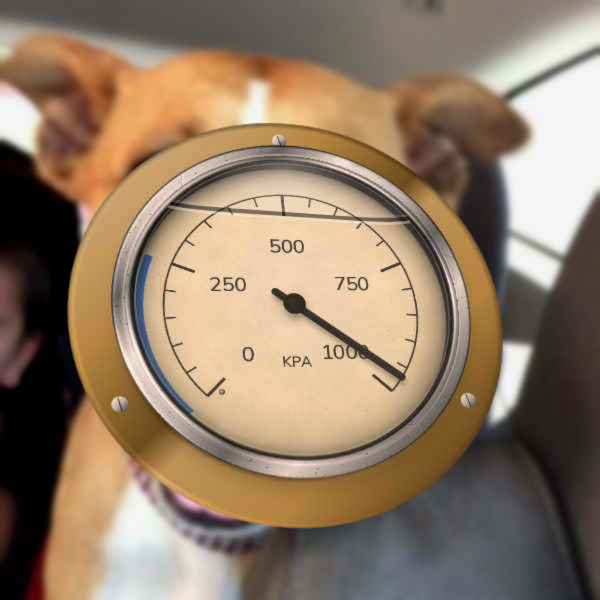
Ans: value=975 unit=kPa
